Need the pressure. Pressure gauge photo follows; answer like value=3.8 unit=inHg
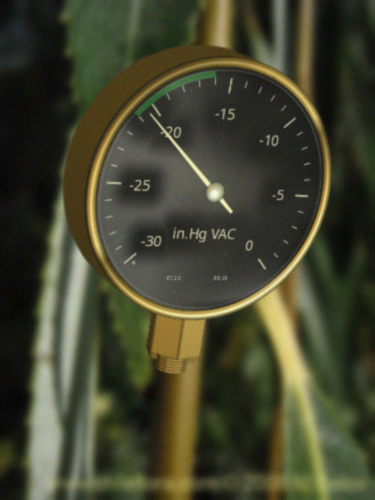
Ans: value=-20.5 unit=inHg
